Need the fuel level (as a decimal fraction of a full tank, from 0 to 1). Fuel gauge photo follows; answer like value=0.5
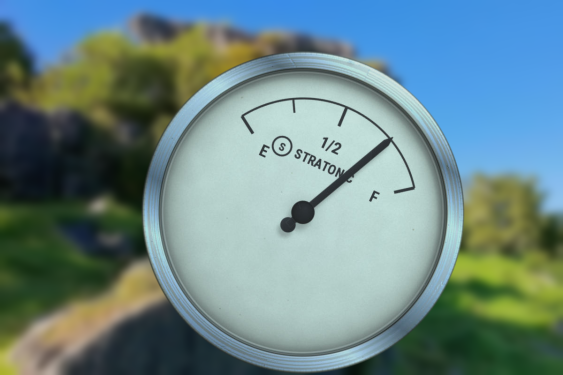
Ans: value=0.75
